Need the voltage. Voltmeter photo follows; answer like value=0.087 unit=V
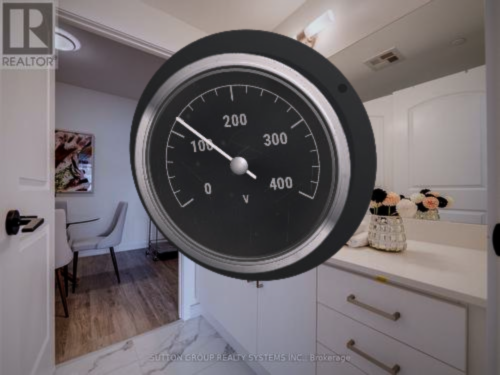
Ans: value=120 unit=V
